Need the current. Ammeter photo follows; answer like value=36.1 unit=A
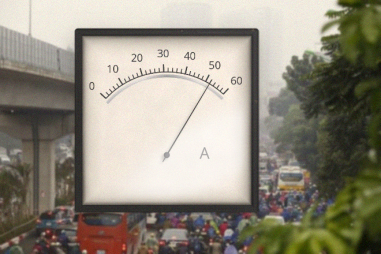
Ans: value=52 unit=A
